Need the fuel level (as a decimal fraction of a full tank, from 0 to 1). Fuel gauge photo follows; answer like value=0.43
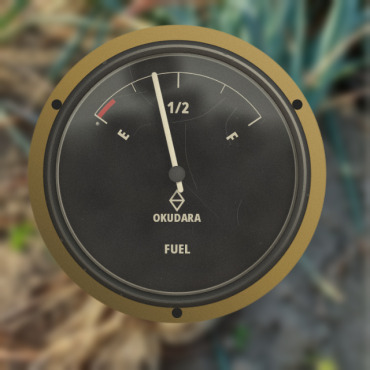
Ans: value=0.375
